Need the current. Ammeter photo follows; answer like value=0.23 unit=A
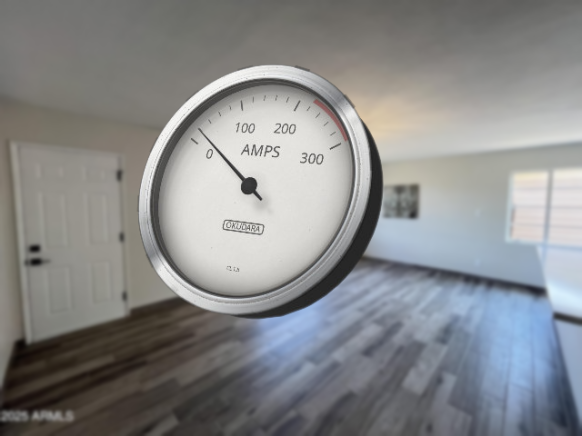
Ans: value=20 unit=A
